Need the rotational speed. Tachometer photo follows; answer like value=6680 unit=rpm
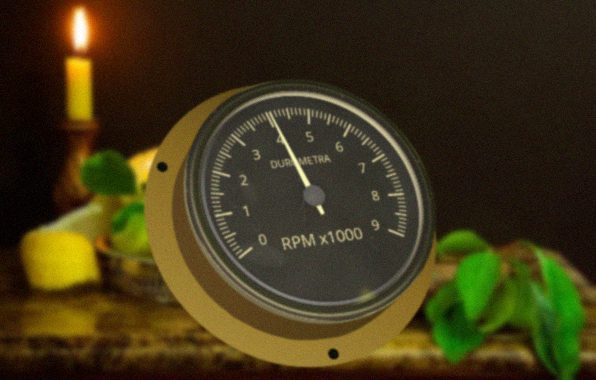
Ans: value=4000 unit=rpm
